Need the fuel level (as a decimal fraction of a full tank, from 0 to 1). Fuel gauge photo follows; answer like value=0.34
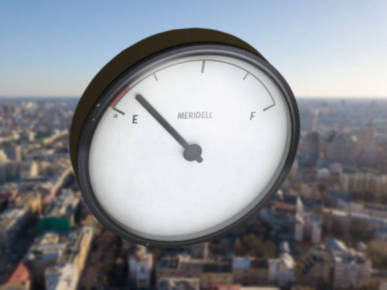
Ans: value=0.125
